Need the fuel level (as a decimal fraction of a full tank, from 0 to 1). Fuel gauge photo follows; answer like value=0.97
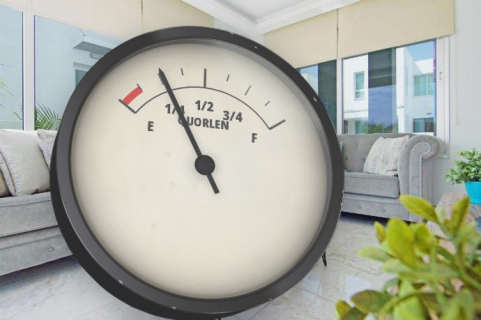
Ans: value=0.25
